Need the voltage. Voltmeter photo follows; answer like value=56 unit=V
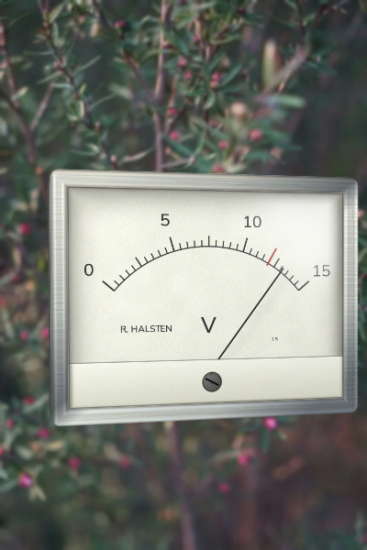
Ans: value=13 unit=V
